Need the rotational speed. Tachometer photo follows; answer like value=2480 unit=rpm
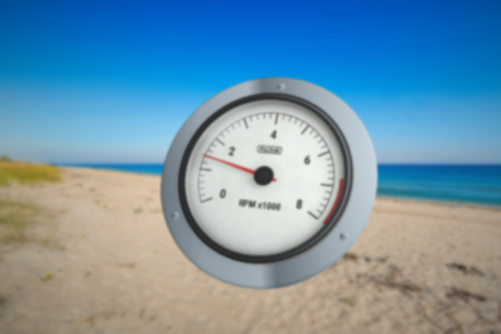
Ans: value=1400 unit=rpm
